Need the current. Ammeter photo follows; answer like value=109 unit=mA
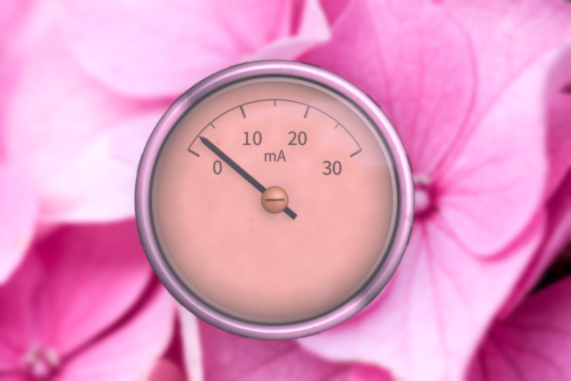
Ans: value=2.5 unit=mA
